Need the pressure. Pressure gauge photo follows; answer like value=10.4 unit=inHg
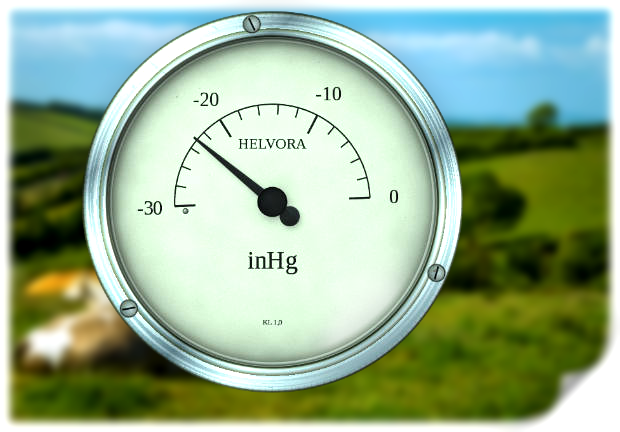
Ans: value=-23 unit=inHg
